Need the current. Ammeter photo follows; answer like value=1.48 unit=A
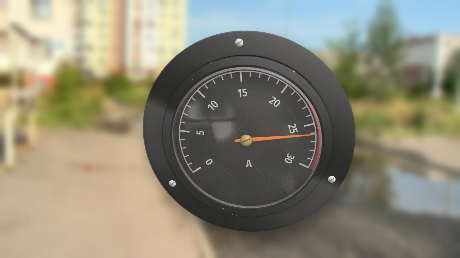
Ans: value=26 unit=A
